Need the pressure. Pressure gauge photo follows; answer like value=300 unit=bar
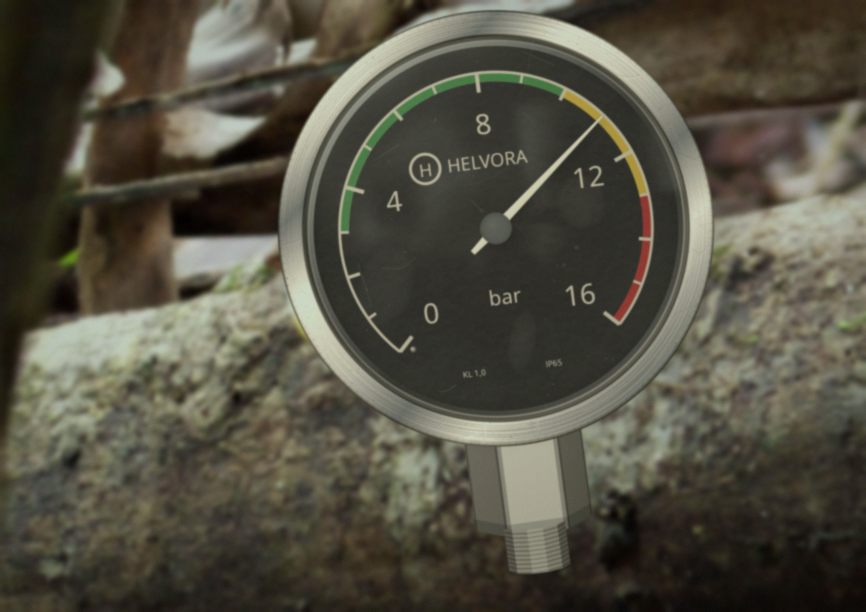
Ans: value=11 unit=bar
